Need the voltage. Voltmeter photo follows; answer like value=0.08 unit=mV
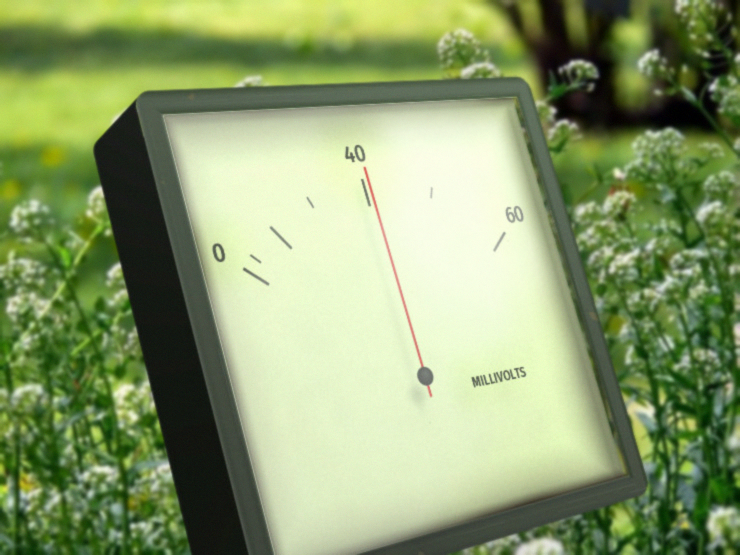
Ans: value=40 unit=mV
